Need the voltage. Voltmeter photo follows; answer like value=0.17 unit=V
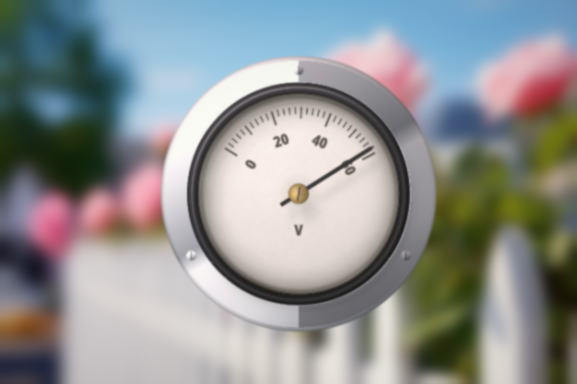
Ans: value=58 unit=V
